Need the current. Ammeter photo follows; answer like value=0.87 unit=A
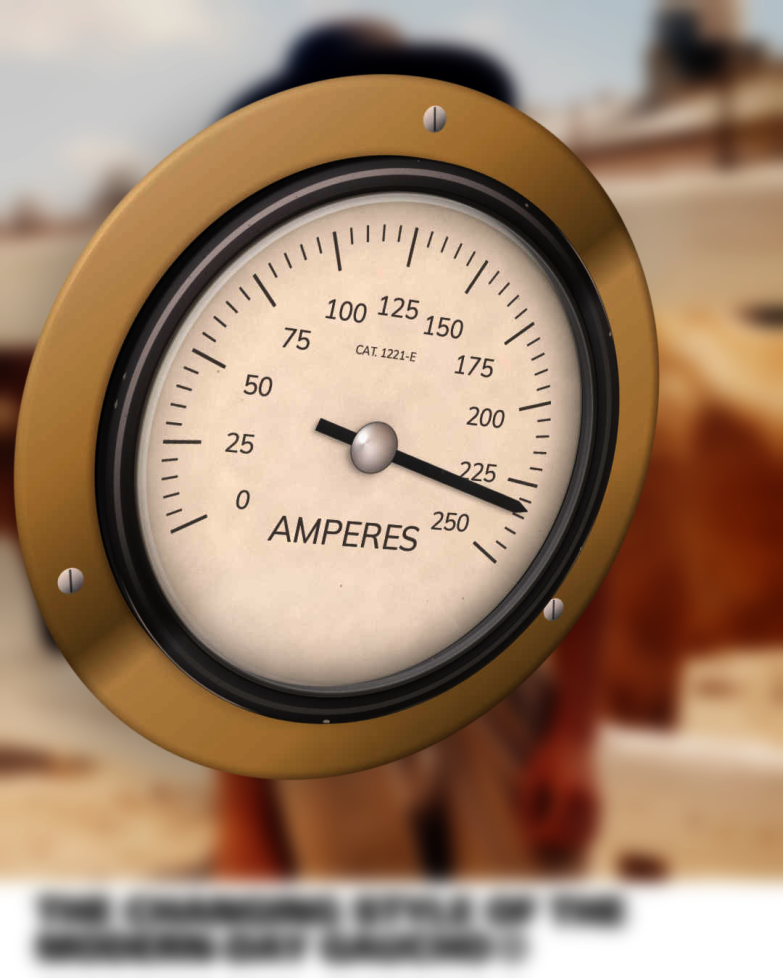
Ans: value=232.5 unit=A
